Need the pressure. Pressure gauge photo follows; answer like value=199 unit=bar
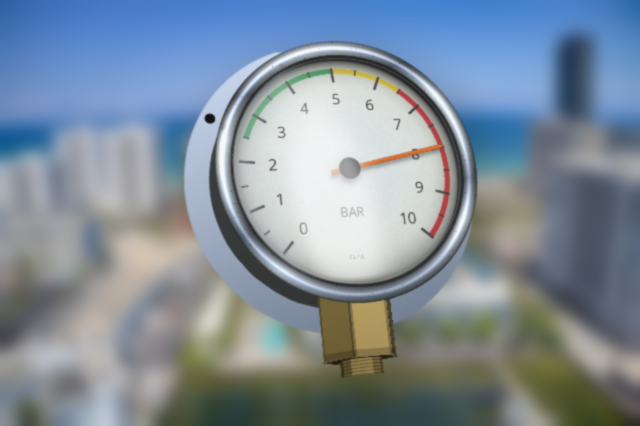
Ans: value=8 unit=bar
